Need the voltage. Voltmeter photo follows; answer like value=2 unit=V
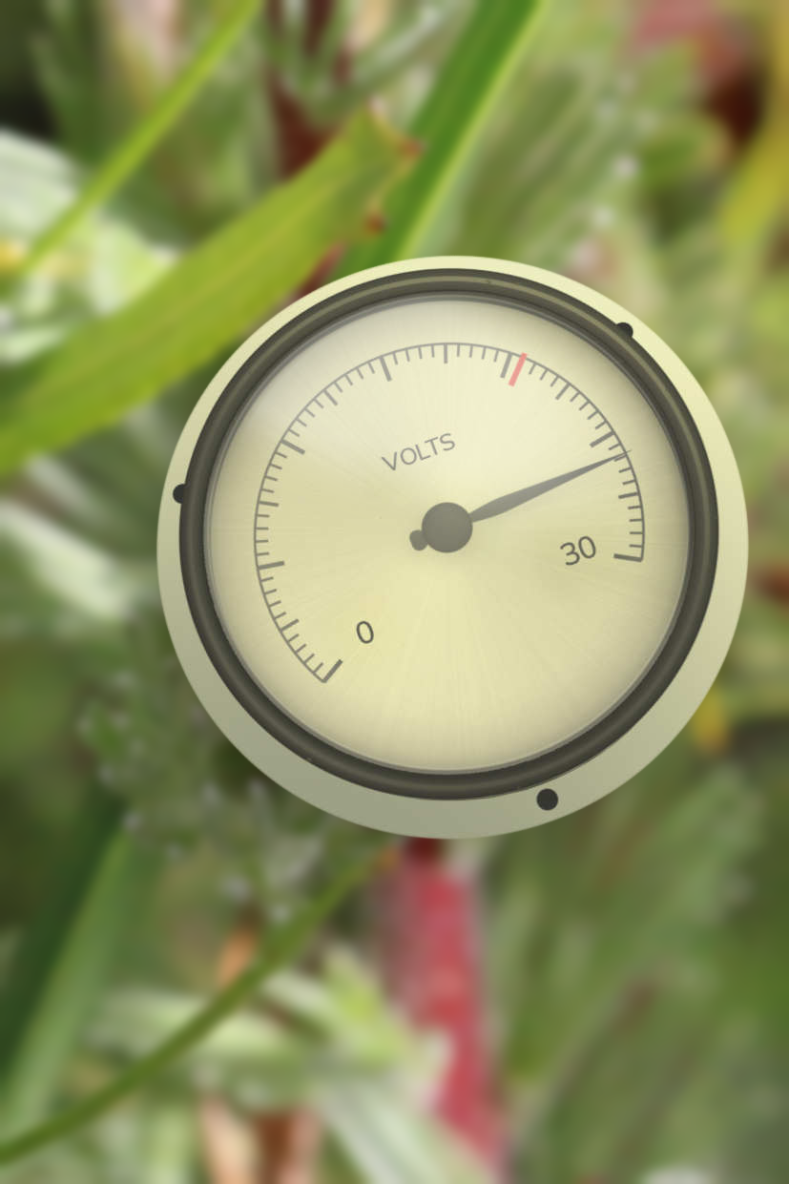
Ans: value=26 unit=V
